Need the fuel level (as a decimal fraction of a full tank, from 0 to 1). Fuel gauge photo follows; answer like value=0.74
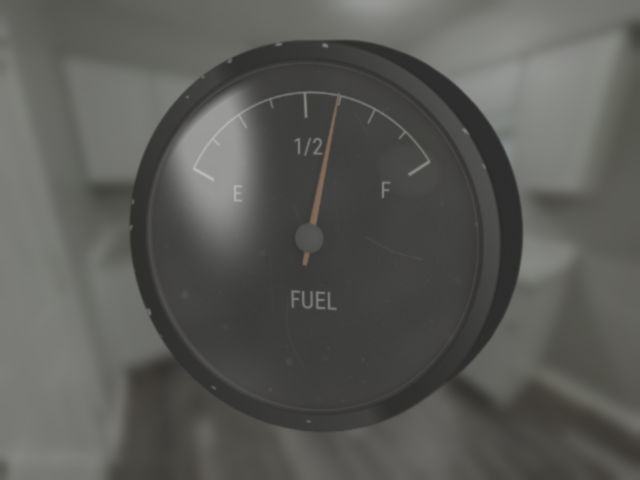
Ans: value=0.625
